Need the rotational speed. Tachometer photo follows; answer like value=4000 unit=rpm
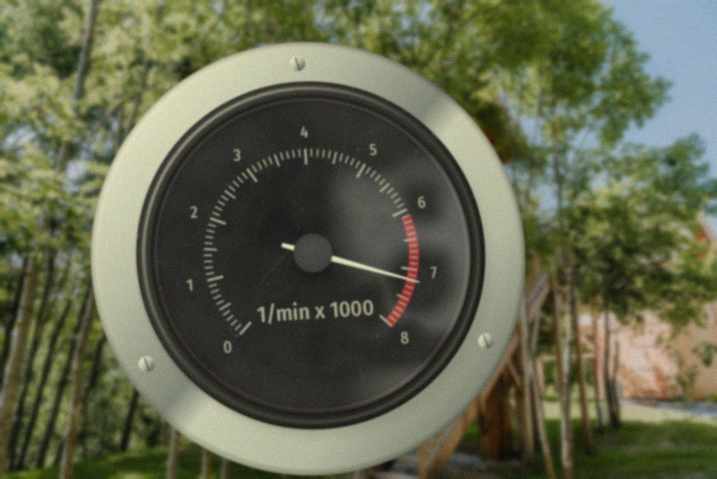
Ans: value=7200 unit=rpm
